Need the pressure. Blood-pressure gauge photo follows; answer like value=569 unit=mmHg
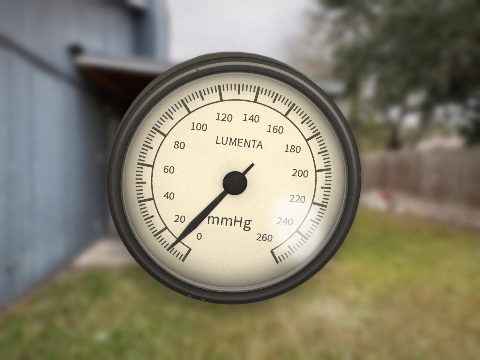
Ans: value=10 unit=mmHg
